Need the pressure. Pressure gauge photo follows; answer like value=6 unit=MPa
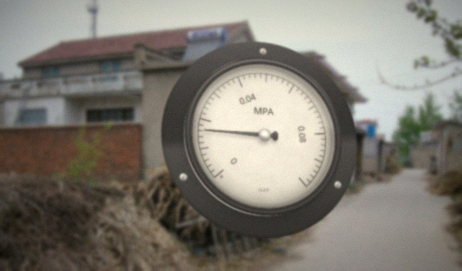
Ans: value=0.016 unit=MPa
